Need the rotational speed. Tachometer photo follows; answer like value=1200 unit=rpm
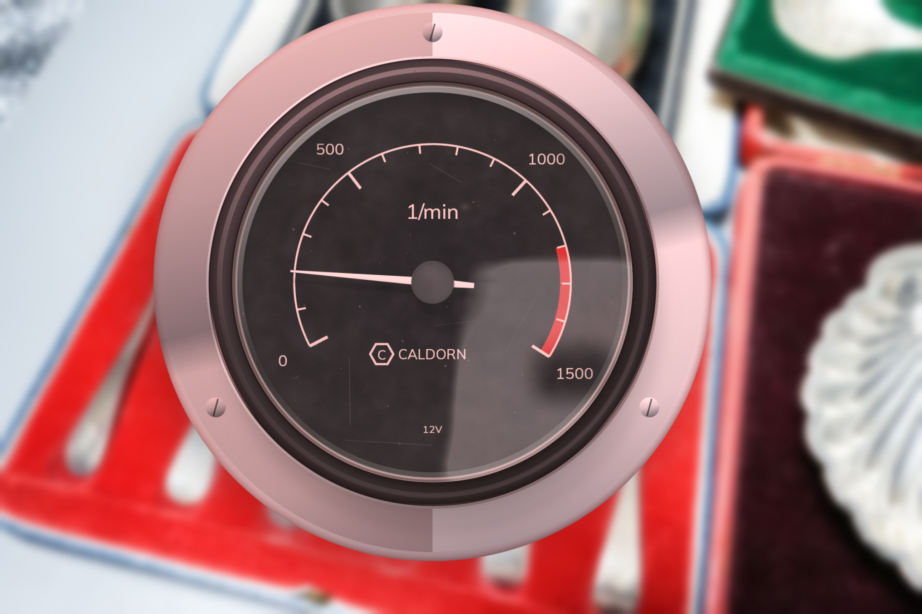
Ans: value=200 unit=rpm
